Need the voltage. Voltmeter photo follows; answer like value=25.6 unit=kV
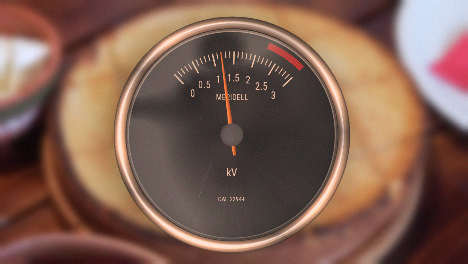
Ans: value=1.2 unit=kV
